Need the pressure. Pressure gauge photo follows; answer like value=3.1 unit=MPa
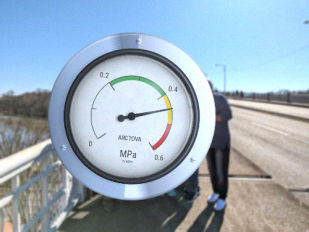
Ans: value=0.45 unit=MPa
